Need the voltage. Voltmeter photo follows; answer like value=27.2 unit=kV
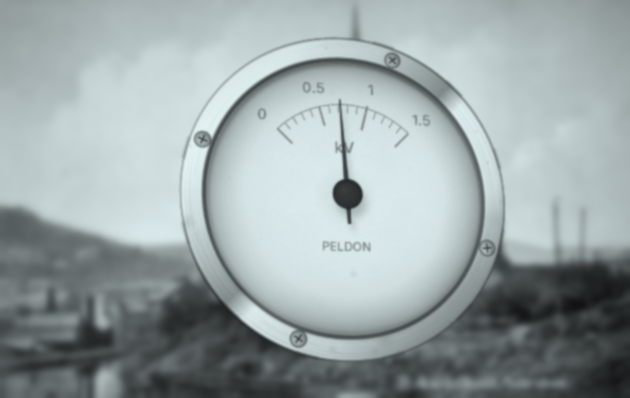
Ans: value=0.7 unit=kV
